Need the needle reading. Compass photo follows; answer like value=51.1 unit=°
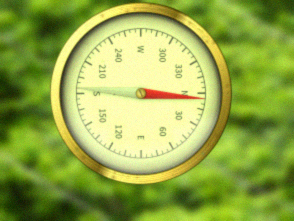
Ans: value=5 unit=°
